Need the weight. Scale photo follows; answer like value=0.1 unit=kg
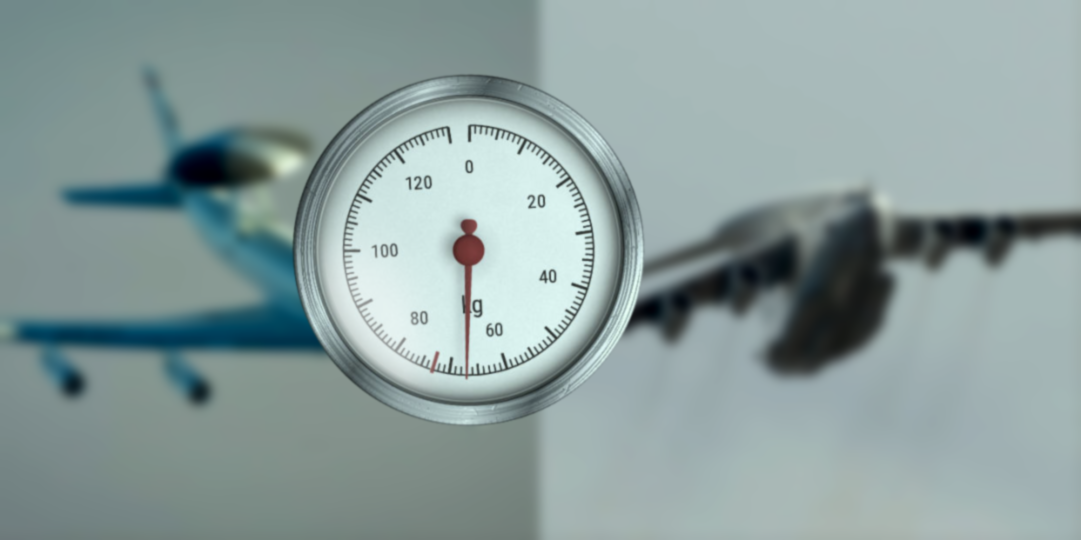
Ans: value=67 unit=kg
